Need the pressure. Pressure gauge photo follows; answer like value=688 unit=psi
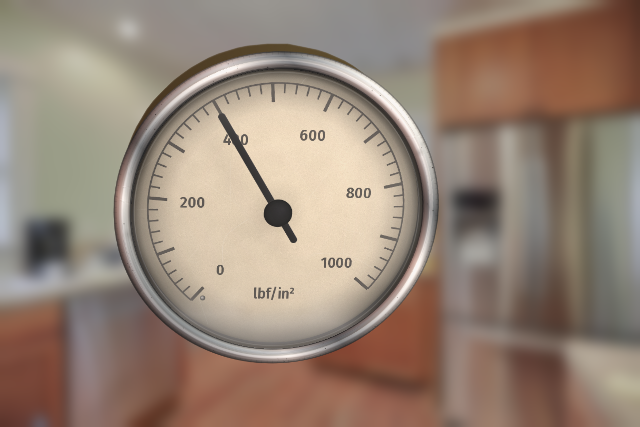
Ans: value=400 unit=psi
